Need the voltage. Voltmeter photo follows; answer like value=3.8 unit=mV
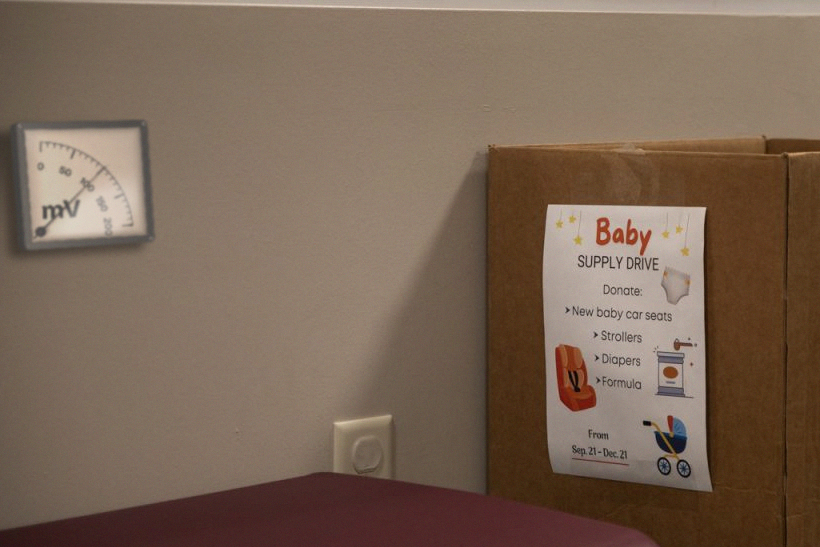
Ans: value=100 unit=mV
